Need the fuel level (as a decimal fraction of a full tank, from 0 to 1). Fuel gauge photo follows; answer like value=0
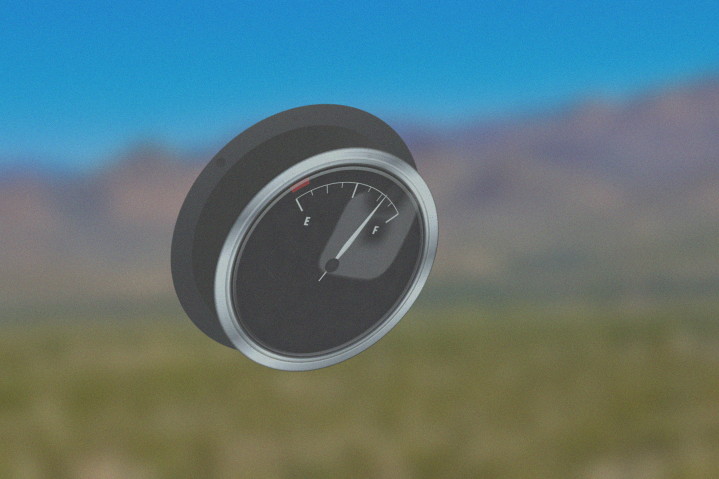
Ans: value=0.75
